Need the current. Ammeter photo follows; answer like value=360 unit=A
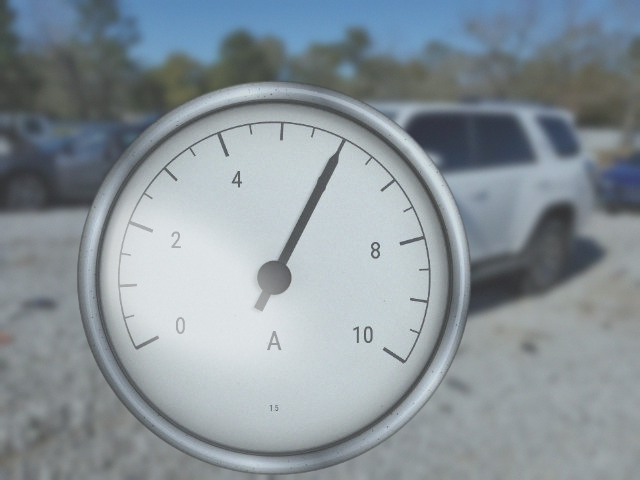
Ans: value=6 unit=A
